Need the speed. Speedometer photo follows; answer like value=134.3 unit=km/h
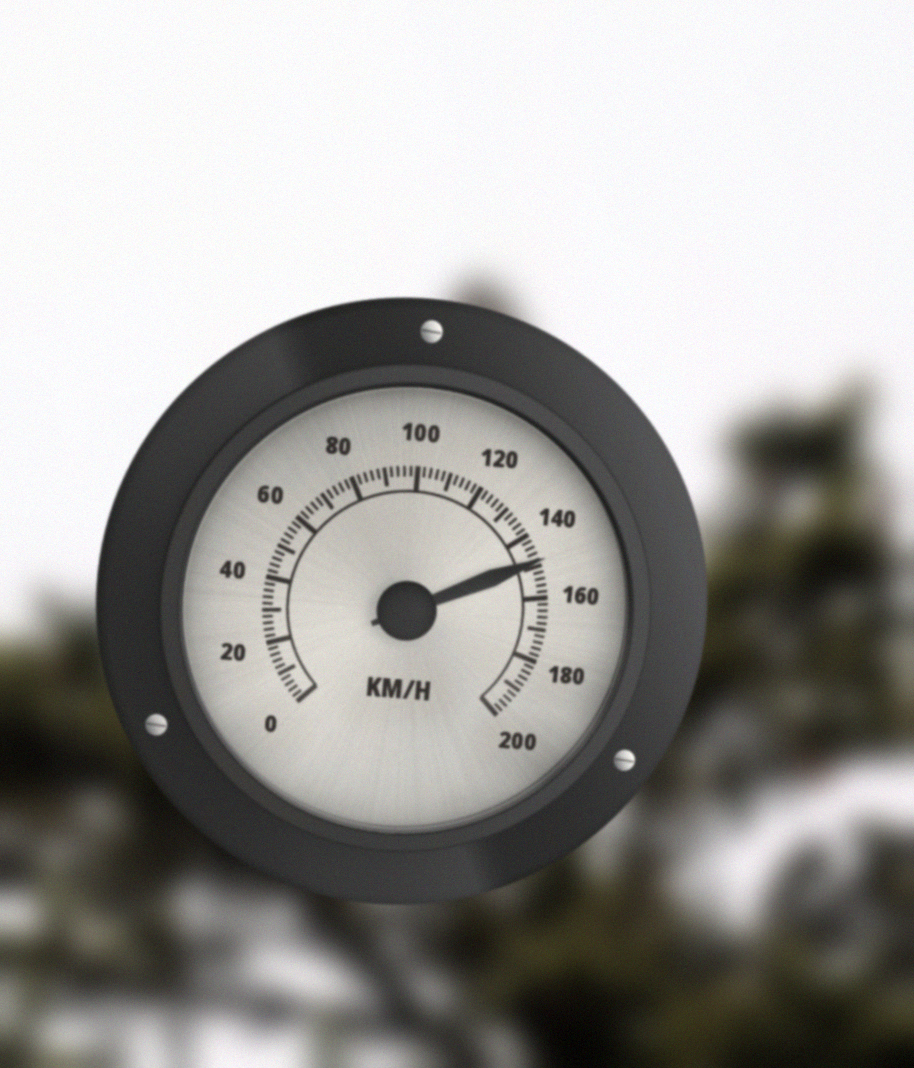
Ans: value=148 unit=km/h
